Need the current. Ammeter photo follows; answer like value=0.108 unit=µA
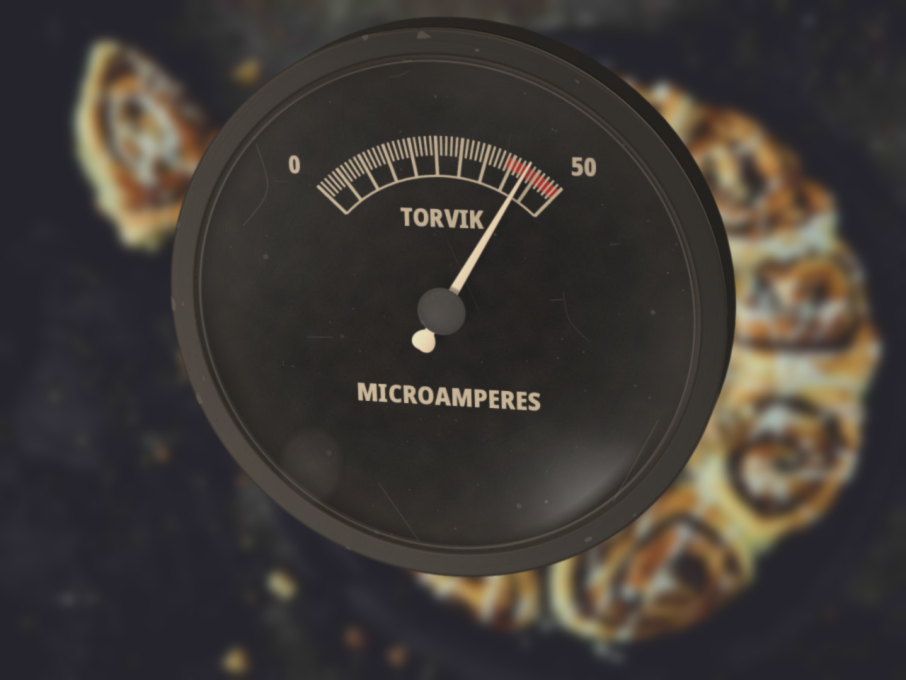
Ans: value=43 unit=µA
